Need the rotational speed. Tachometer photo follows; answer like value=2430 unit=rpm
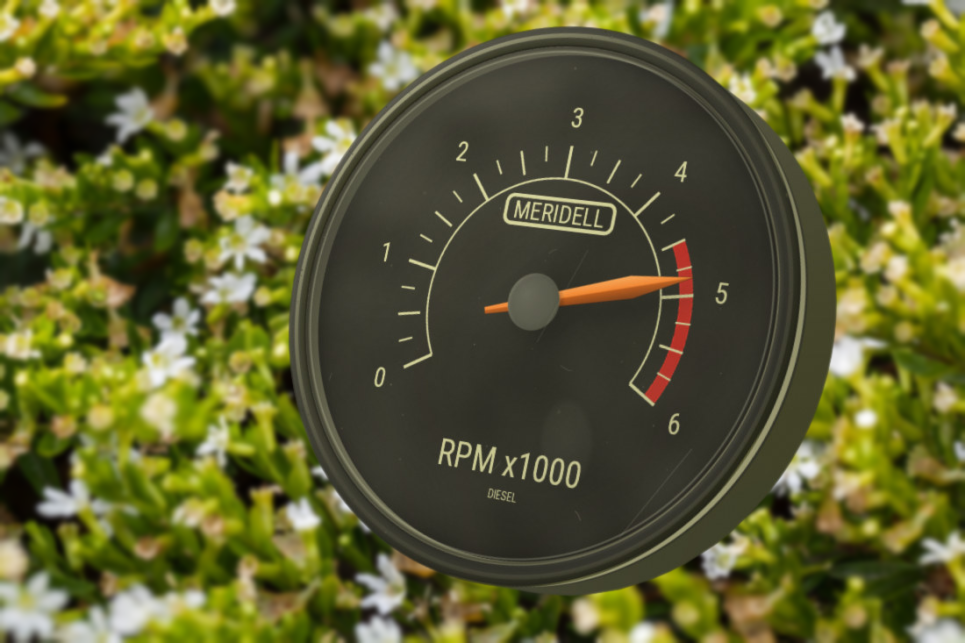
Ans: value=4875 unit=rpm
